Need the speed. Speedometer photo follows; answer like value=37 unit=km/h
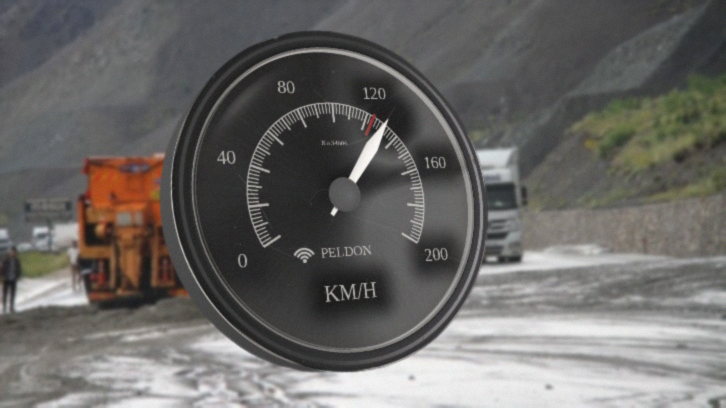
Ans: value=130 unit=km/h
